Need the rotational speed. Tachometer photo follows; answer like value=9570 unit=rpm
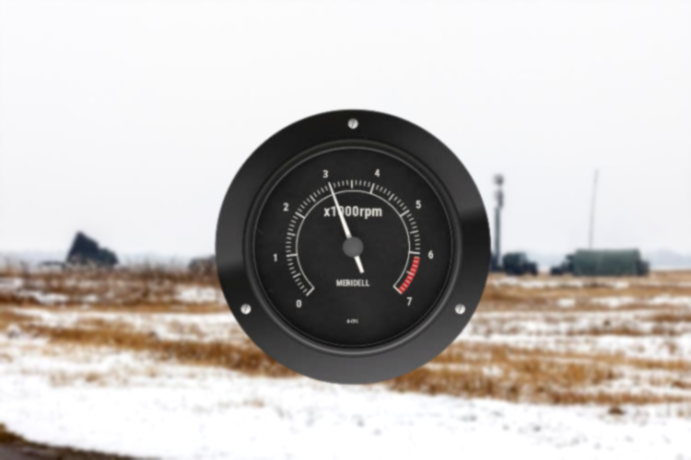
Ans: value=3000 unit=rpm
